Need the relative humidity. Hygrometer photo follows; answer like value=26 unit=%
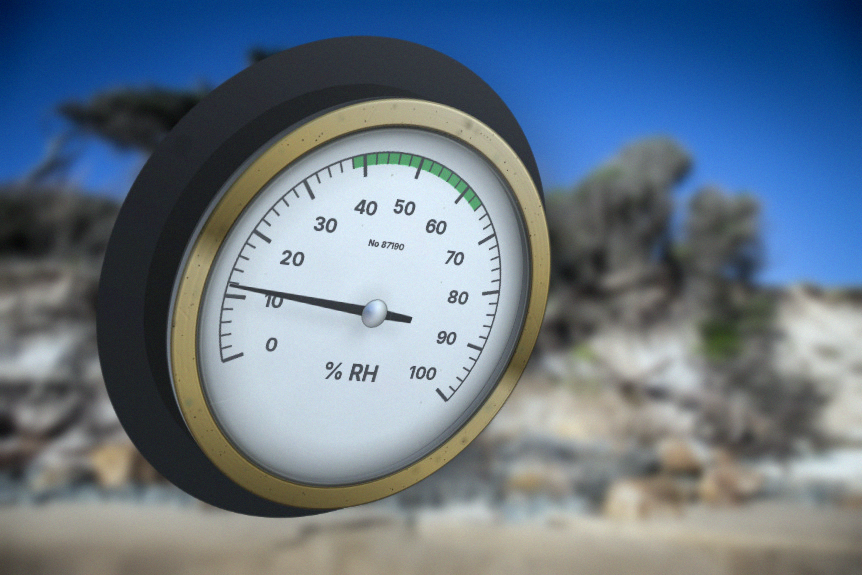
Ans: value=12 unit=%
